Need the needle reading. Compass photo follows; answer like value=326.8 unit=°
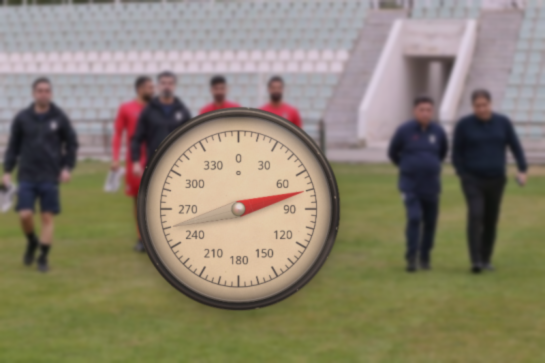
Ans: value=75 unit=°
